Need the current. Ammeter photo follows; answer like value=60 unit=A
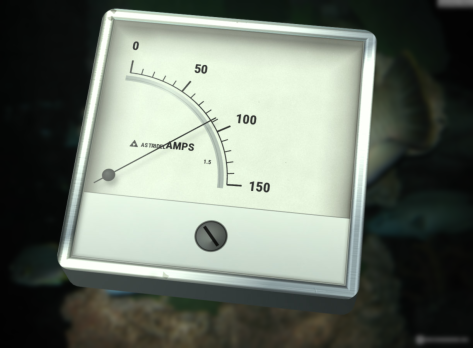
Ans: value=90 unit=A
